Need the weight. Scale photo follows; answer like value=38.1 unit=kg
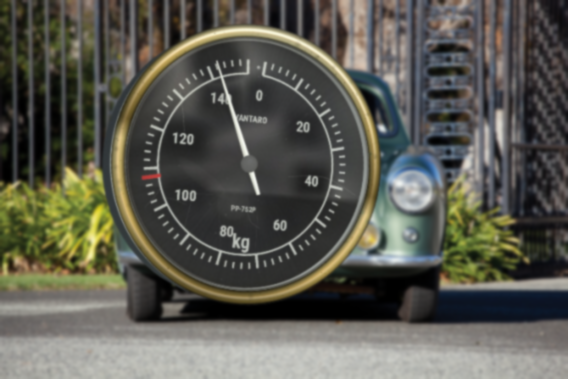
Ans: value=142 unit=kg
